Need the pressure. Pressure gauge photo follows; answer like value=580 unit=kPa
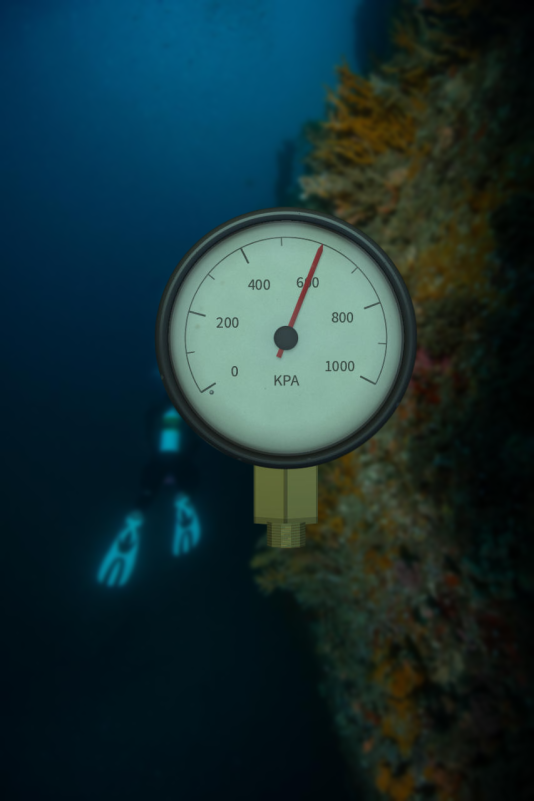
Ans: value=600 unit=kPa
